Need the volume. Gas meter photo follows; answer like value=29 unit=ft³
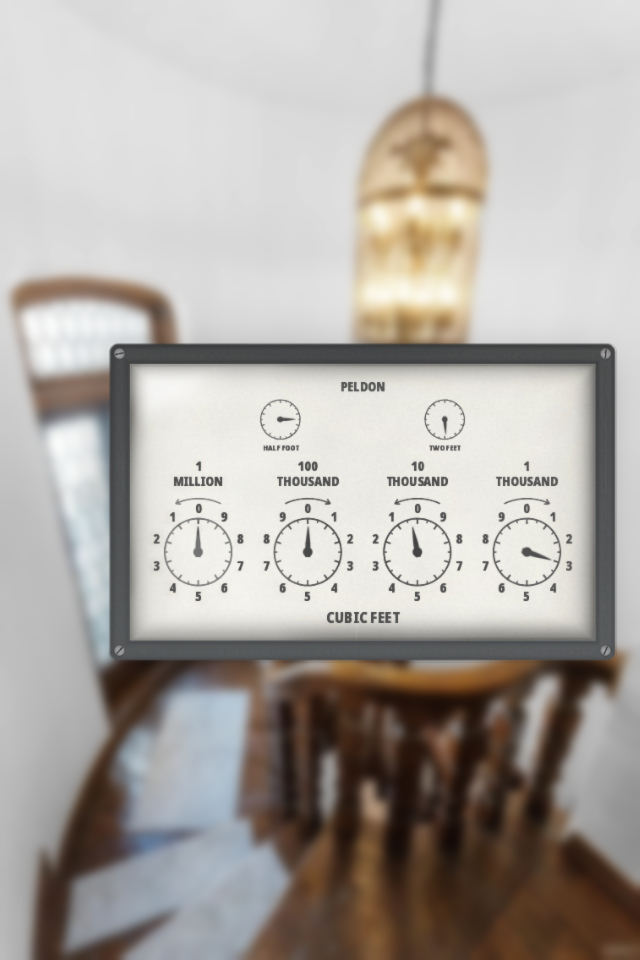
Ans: value=300 unit=ft³
